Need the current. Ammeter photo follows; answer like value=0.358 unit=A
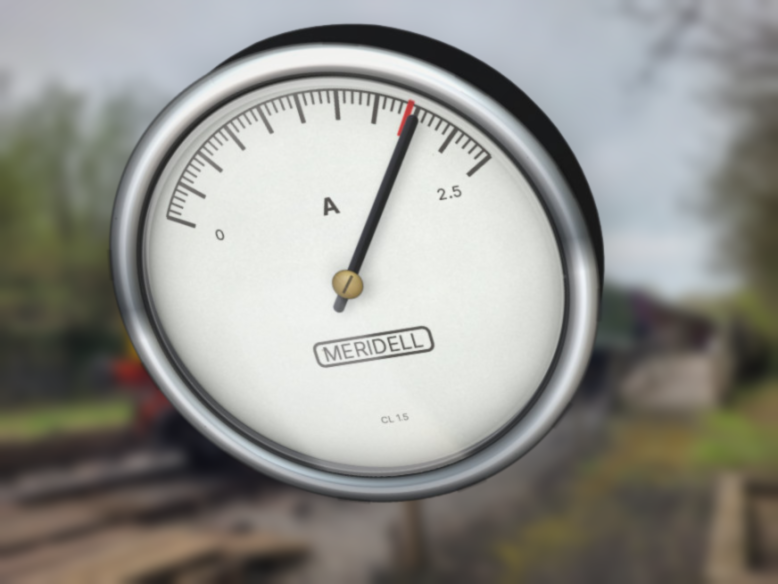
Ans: value=2 unit=A
